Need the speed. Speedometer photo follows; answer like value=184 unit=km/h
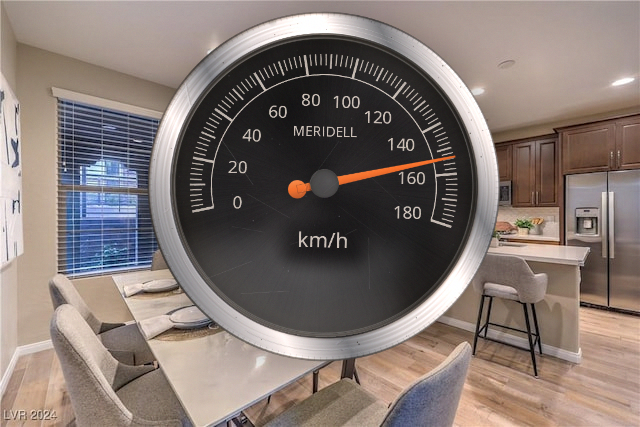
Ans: value=154 unit=km/h
